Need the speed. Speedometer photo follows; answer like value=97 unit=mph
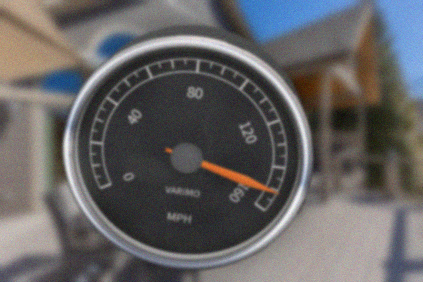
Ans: value=150 unit=mph
